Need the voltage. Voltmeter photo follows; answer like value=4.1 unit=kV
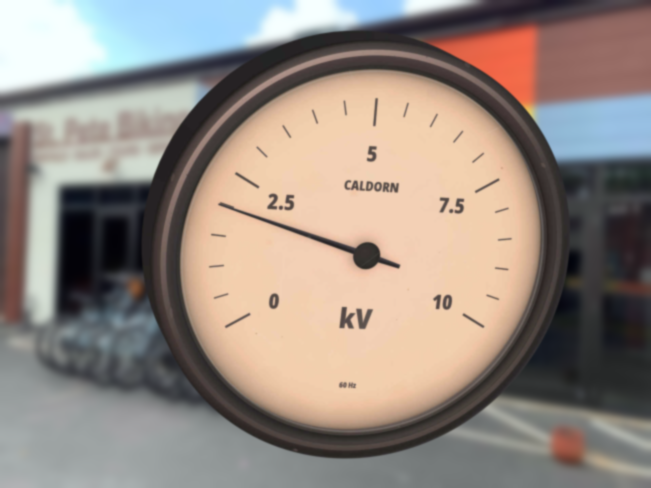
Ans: value=2 unit=kV
